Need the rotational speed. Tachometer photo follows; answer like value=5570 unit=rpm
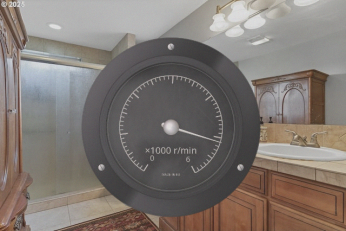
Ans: value=5100 unit=rpm
